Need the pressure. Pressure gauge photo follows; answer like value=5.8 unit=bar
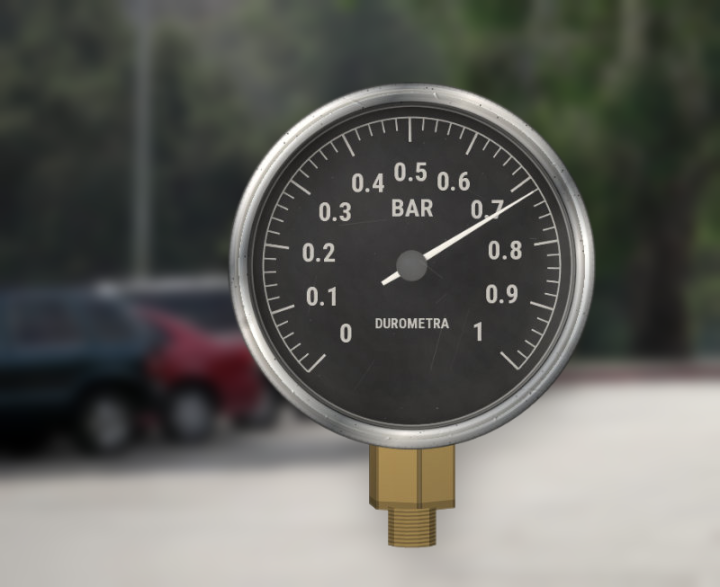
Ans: value=0.72 unit=bar
